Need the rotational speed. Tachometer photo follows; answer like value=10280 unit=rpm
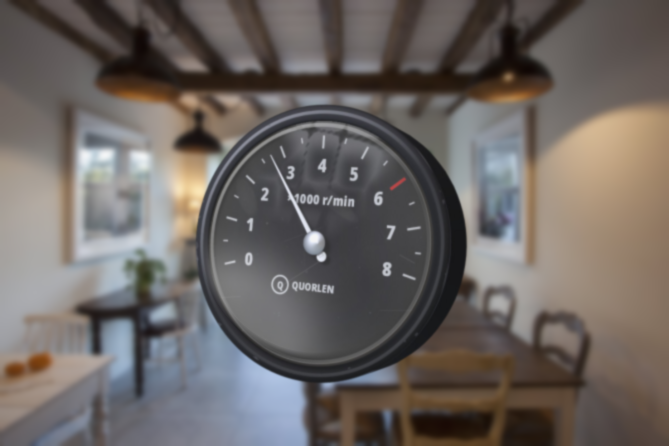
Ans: value=2750 unit=rpm
